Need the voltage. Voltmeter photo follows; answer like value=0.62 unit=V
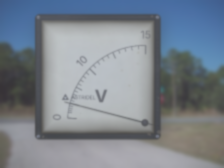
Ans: value=5 unit=V
